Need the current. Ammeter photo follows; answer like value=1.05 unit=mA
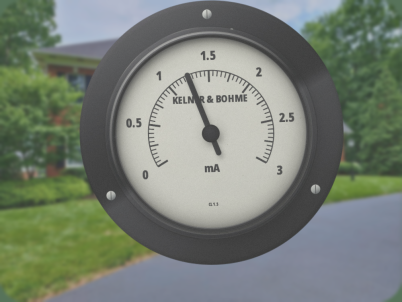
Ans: value=1.25 unit=mA
